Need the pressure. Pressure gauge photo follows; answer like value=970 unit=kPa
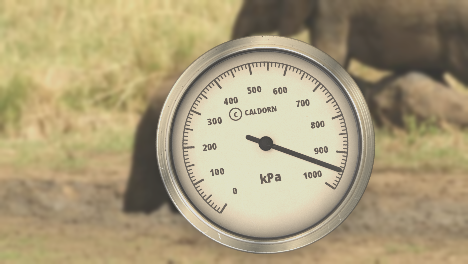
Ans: value=950 unit=kPa
